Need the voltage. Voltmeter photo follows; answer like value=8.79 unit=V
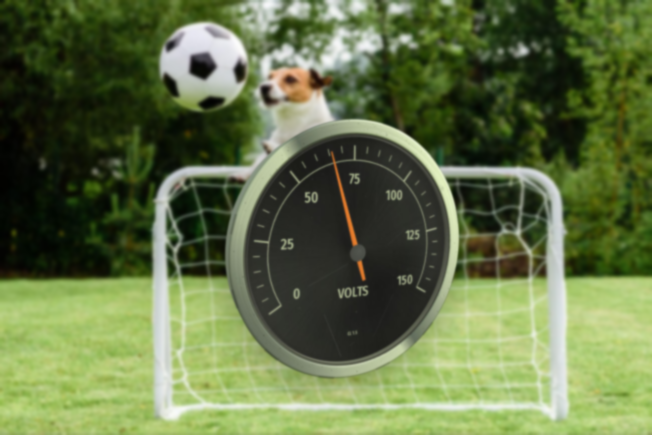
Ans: value=65 unit=V
